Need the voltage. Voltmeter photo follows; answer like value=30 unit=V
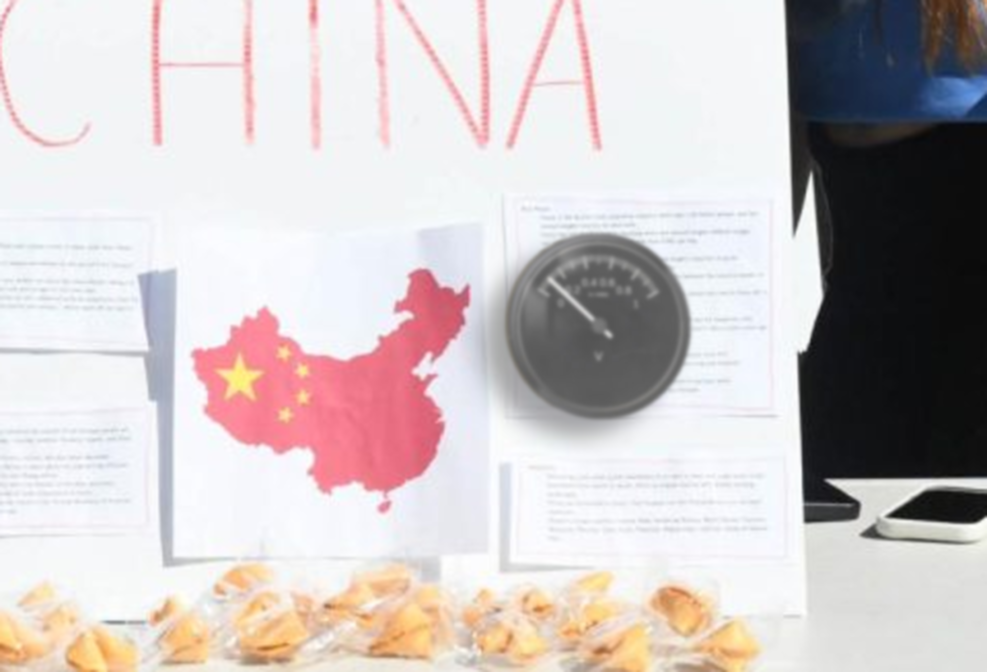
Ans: value=0.1 unit=V
